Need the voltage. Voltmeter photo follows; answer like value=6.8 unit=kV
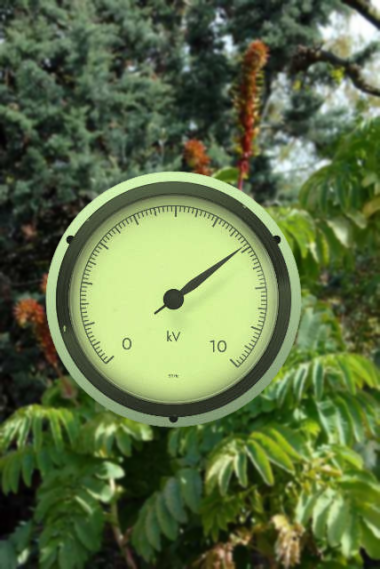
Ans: value=6.9 unit=kV
